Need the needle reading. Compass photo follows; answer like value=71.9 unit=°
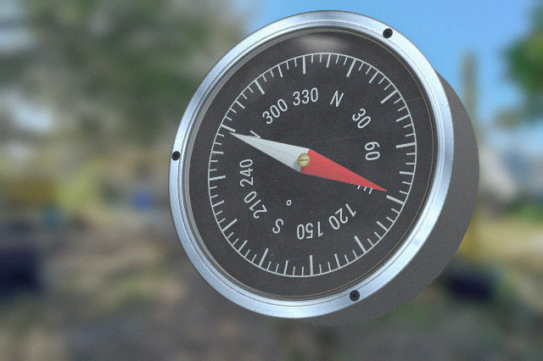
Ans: value=87.5 unit=°
